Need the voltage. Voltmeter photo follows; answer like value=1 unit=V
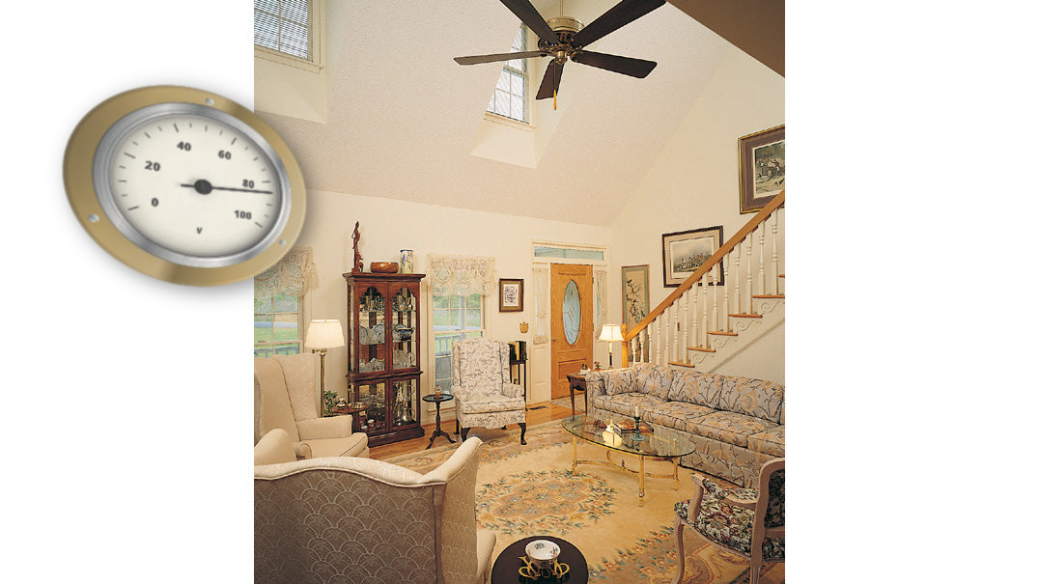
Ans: value=85 unit=V
